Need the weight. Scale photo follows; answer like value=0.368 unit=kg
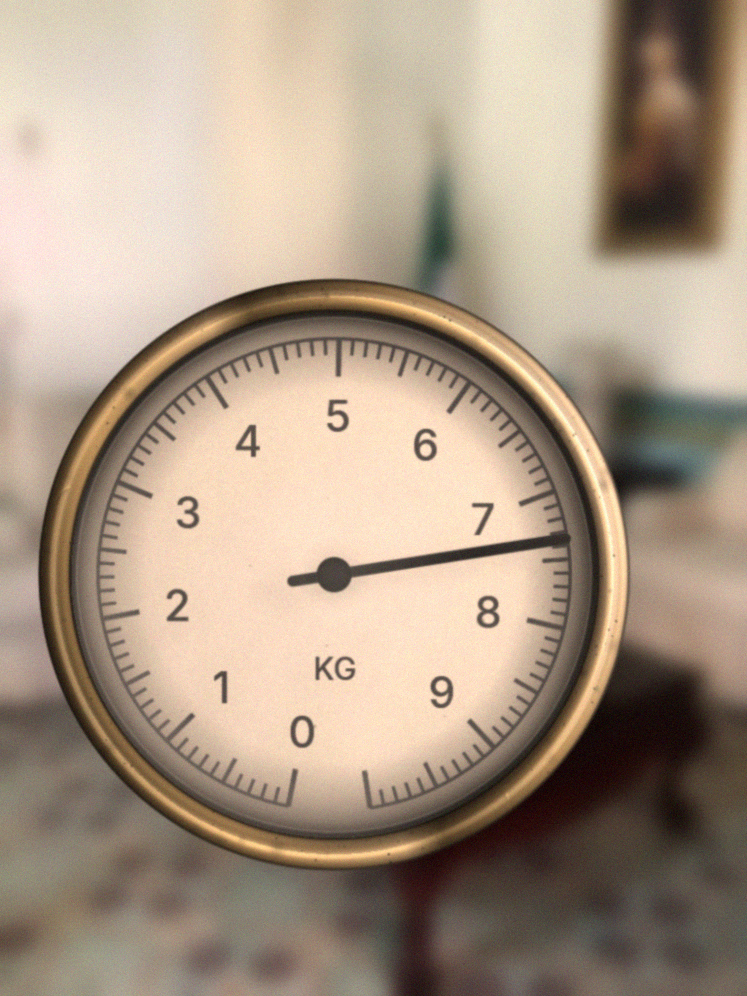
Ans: value=7.35 unit=kg
